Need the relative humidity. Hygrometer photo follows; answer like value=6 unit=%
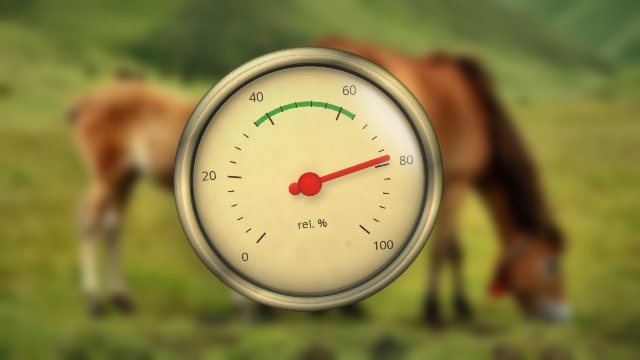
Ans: value=78 unit=%
